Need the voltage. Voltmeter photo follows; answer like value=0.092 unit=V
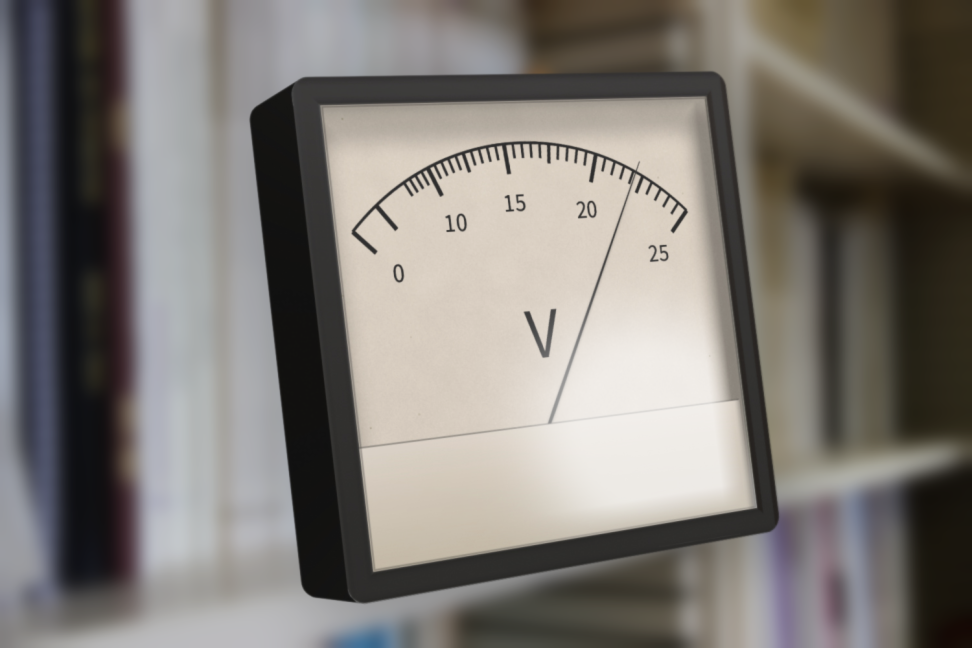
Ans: value=22 unit=V
